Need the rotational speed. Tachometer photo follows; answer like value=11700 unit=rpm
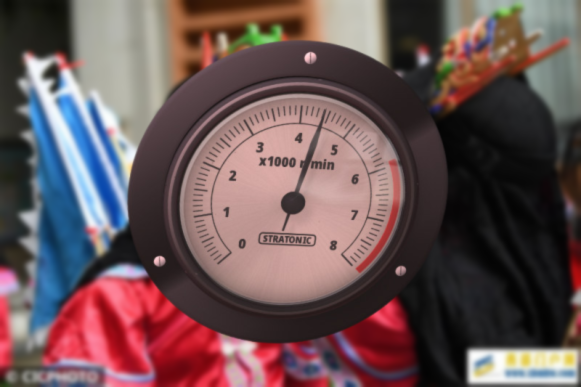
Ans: value=4400 unit=rpm
